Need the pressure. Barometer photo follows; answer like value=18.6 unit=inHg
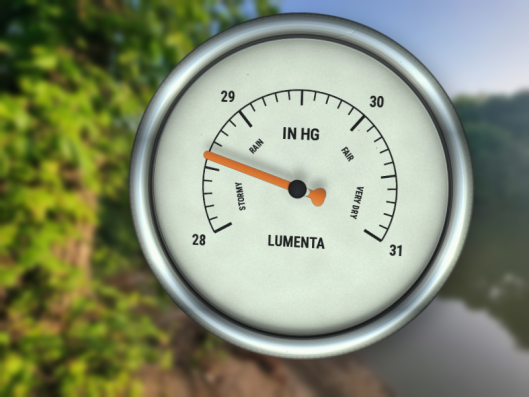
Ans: value=28.6 unit=inHg
